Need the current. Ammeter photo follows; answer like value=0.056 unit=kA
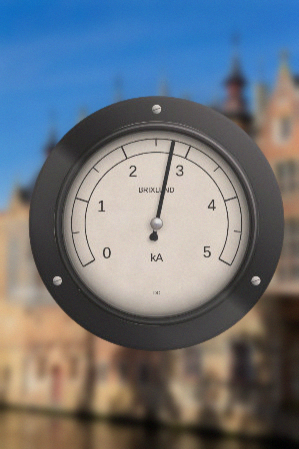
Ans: value=2.75 unit=kA
